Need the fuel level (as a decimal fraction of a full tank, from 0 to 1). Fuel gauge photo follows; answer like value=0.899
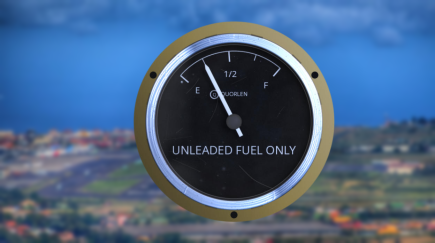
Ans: value=0.25
